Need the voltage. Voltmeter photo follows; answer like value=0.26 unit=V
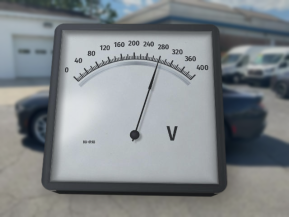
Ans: value=280 unit=V
